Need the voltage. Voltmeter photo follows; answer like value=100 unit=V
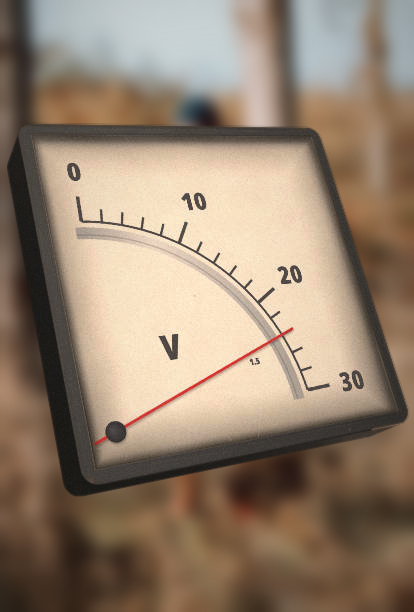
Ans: value=24 unit=V
